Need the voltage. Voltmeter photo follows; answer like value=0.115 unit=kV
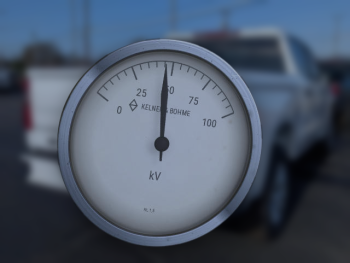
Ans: value=45 unit=kV
